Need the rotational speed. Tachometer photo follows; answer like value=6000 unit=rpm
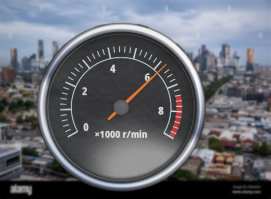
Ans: value=6200 unit=rpm
